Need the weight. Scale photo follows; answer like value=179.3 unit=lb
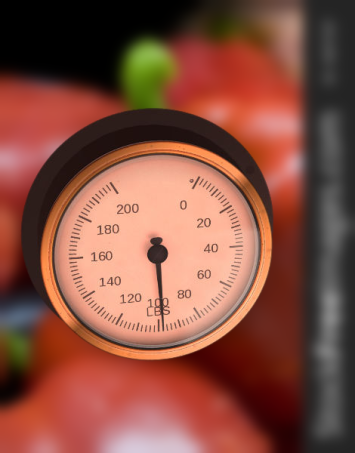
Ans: value=98 unit=lb
